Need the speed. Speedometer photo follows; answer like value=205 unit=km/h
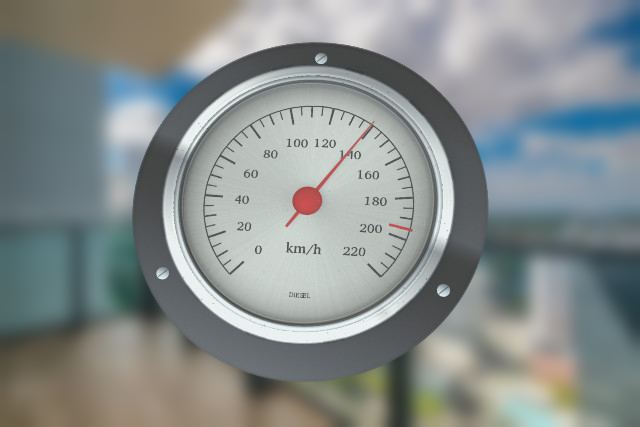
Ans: value=140 unit=km/h
